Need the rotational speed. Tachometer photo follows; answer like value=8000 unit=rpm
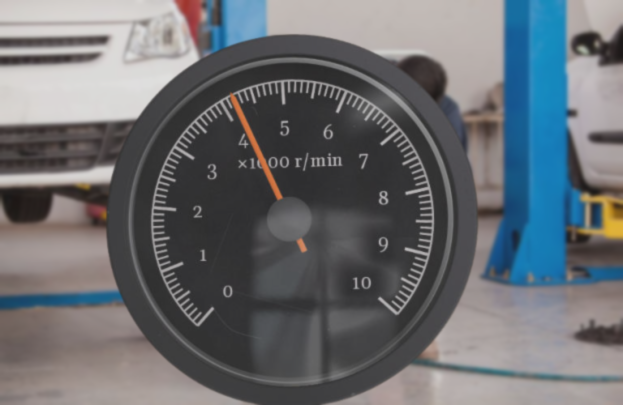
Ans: value=4200 unit=rpm
